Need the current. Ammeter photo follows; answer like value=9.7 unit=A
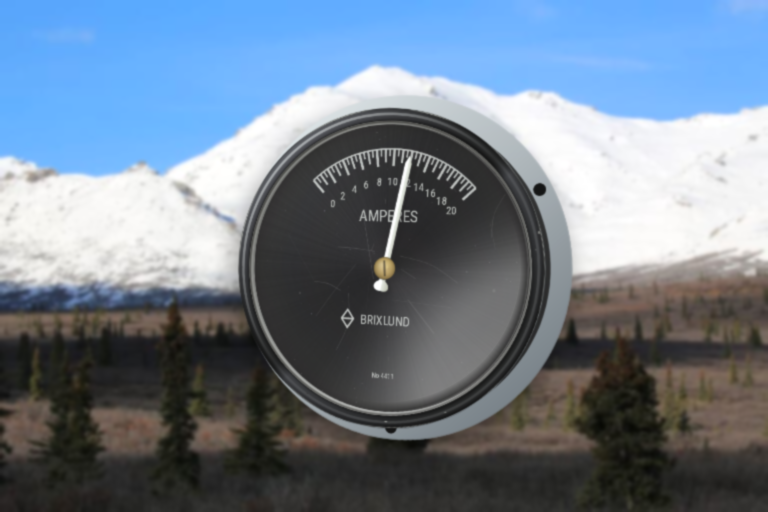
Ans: value=12 unit=A
